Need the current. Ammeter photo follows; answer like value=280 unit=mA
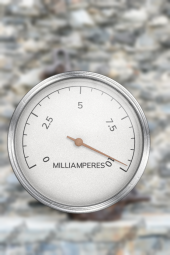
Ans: value=9.75 unit=mA
